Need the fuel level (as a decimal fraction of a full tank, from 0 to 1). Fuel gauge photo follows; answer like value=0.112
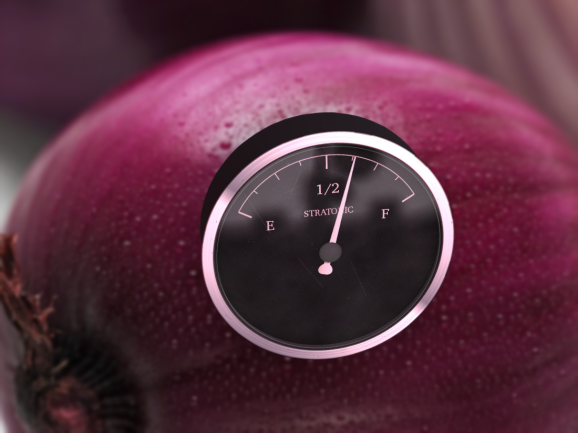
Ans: value=0.625
